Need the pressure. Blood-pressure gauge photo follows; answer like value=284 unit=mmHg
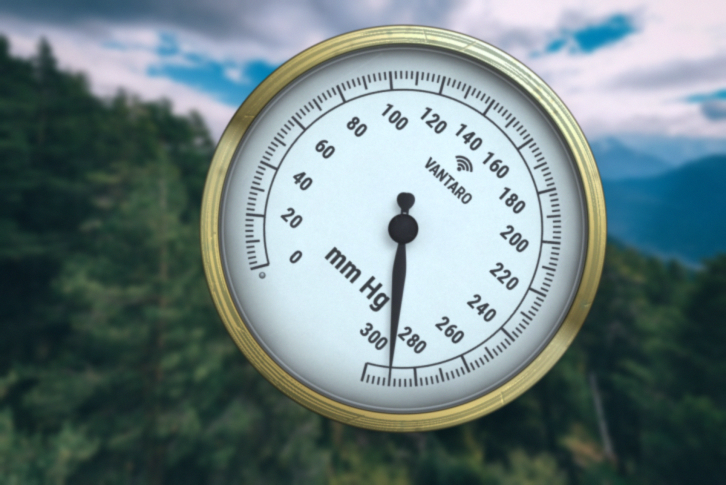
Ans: value=290 unit=mmHg
